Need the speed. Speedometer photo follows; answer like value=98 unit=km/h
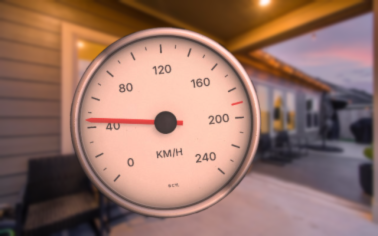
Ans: value=45 unit=km/h
